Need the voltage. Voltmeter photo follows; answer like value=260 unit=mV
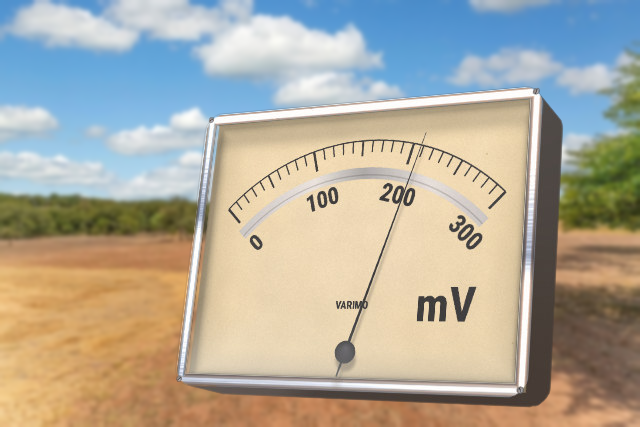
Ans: value=210 unit=mV
